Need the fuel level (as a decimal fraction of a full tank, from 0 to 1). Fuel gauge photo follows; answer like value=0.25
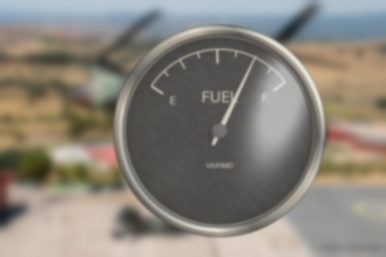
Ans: value=0.75
